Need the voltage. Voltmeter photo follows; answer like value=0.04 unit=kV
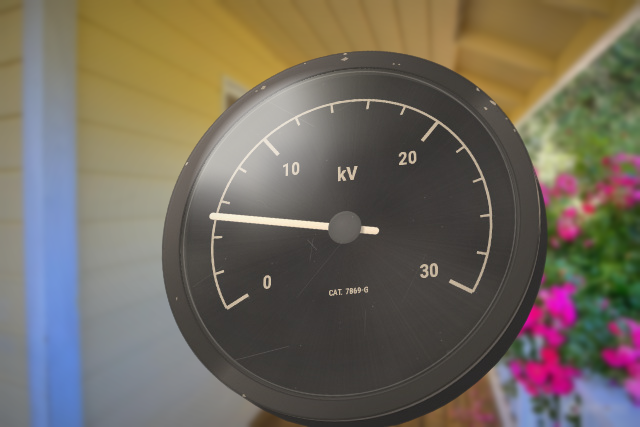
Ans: value=5 unit=kV
